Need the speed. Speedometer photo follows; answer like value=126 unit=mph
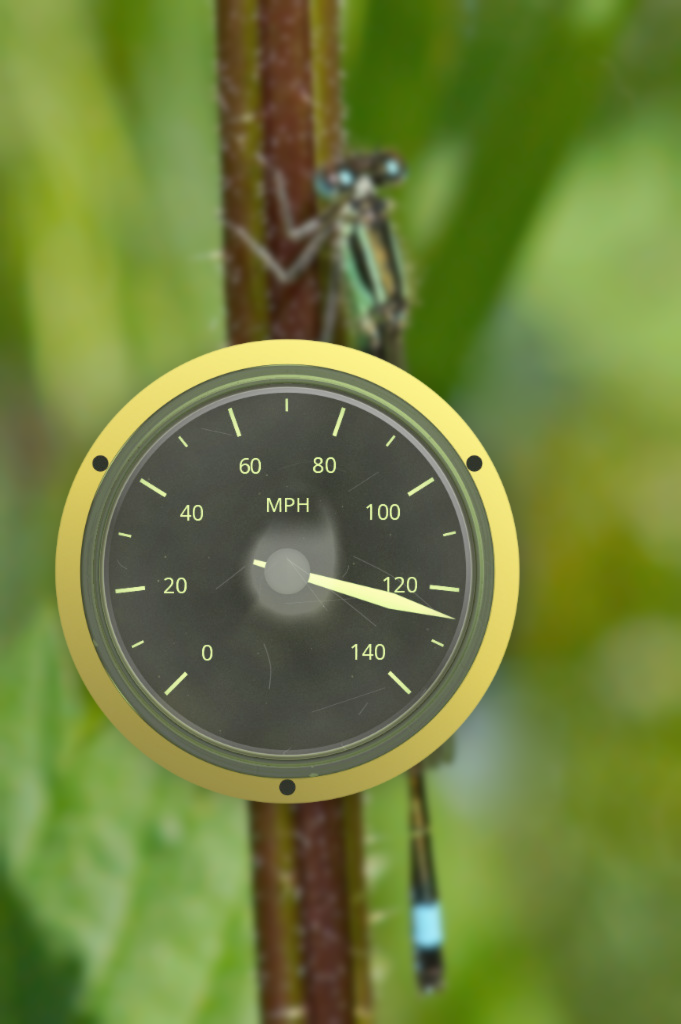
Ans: value=125 unit=mph
